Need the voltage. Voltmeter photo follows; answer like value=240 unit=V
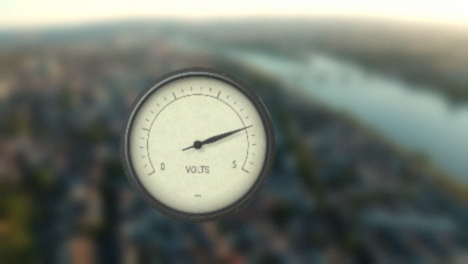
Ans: value=4 unit=V
